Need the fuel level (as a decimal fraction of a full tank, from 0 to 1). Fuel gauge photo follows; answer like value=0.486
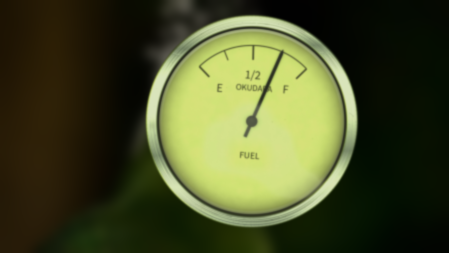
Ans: value=0.75
